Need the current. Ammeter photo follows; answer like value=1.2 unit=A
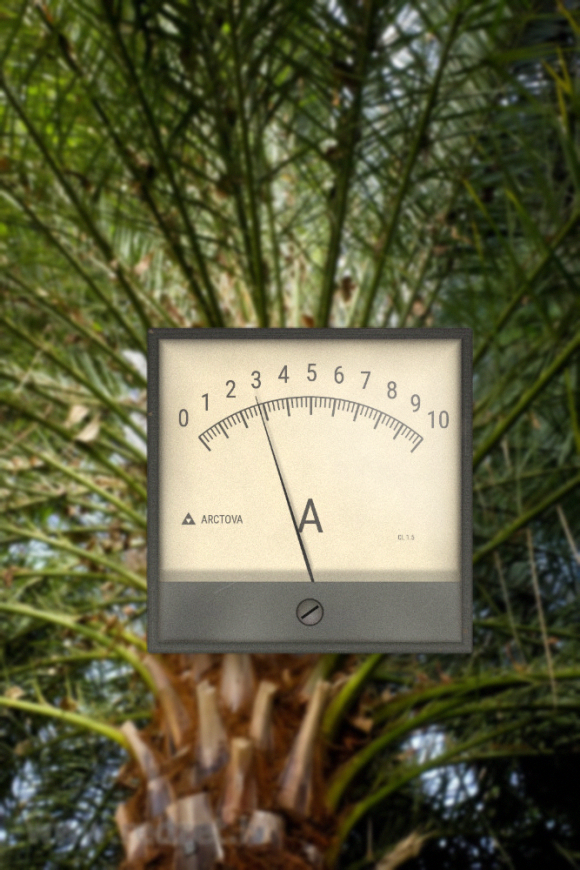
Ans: value=2.8 unit=A
